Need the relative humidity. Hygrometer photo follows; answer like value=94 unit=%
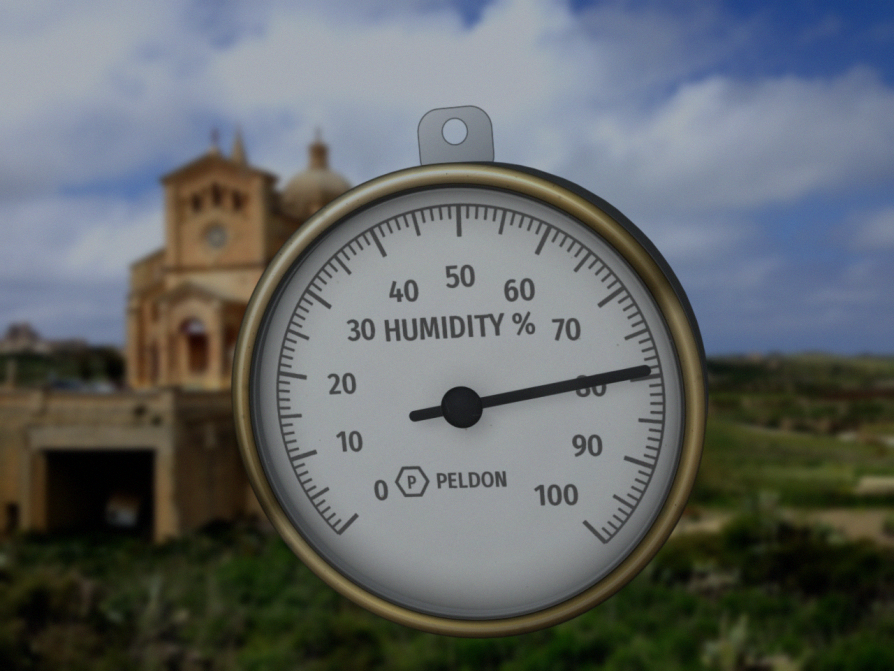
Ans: value=79 unit=%
